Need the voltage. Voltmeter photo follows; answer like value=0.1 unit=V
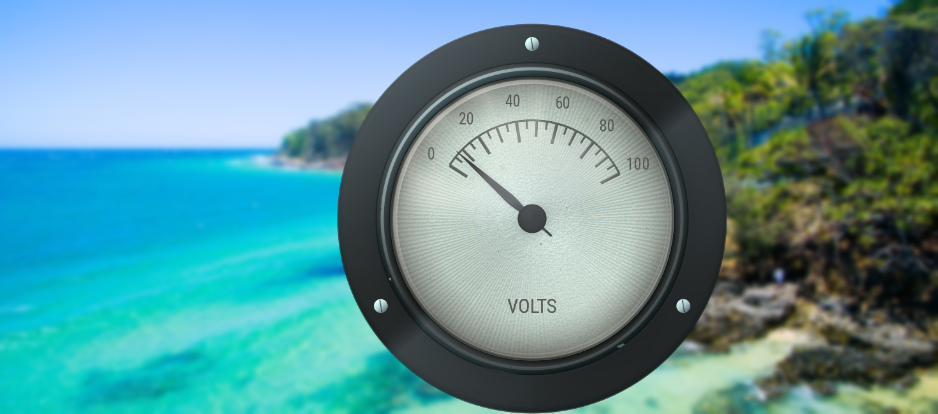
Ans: value=7.5 unit=V
